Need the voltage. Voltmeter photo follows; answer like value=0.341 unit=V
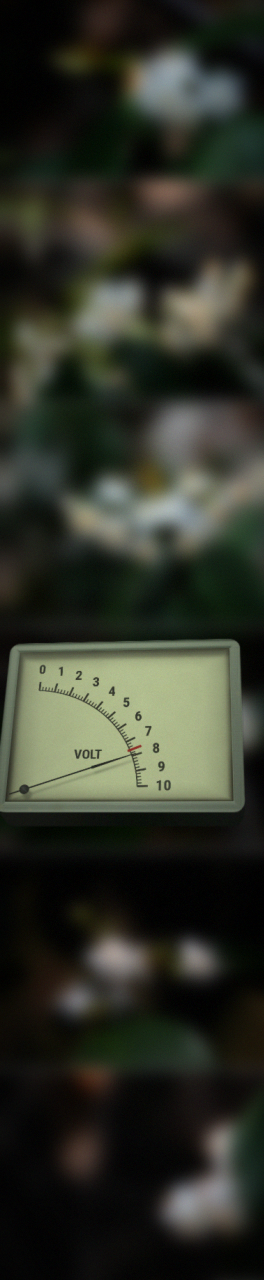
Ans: value=8 unit=V
